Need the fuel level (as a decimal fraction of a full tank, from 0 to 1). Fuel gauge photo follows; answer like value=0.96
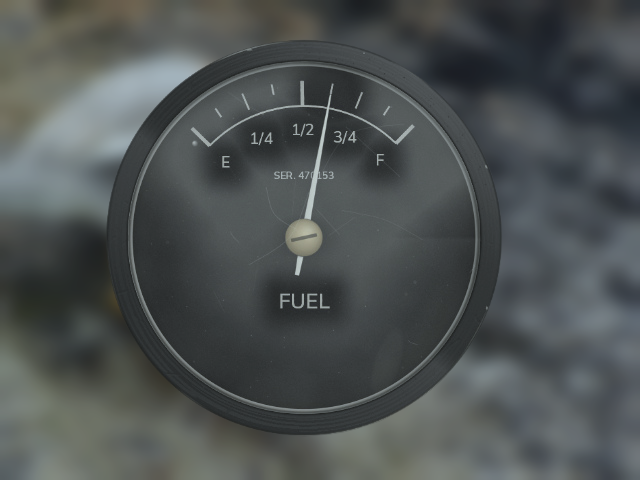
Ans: value=0.625
